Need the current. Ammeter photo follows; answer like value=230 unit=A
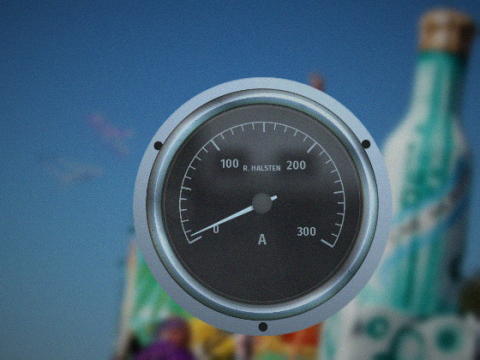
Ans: value=5 unit=A
